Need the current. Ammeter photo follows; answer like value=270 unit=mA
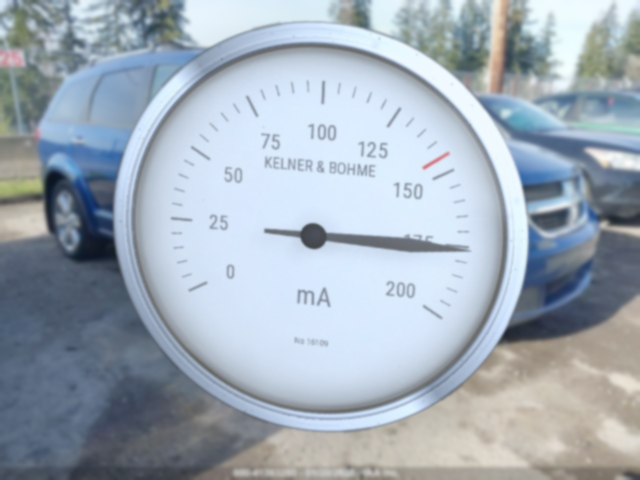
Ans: value=175 unit=mA
